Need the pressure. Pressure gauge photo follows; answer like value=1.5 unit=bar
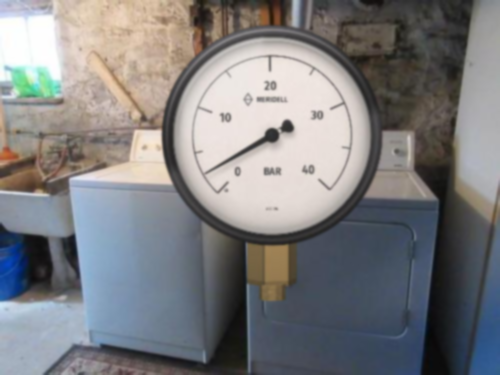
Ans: value=2.5 unit=bar
